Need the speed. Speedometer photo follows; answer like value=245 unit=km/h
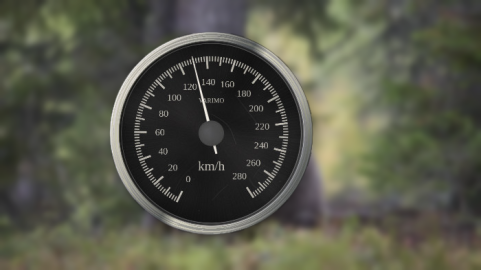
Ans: value=130 unit=km/h
